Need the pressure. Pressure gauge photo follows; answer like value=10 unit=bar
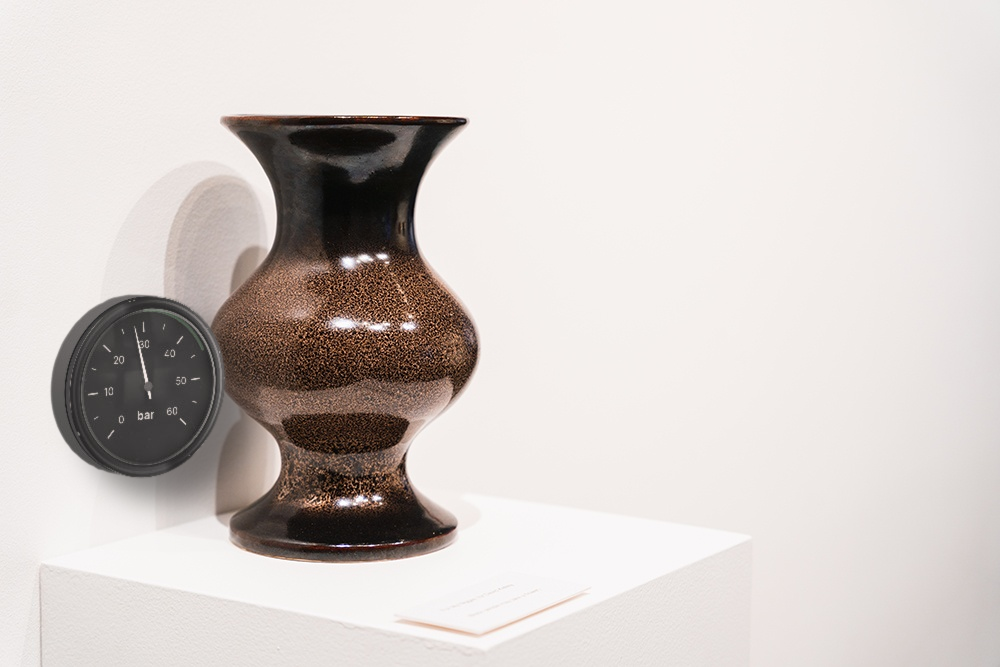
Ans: value=27.5 unit=bar
